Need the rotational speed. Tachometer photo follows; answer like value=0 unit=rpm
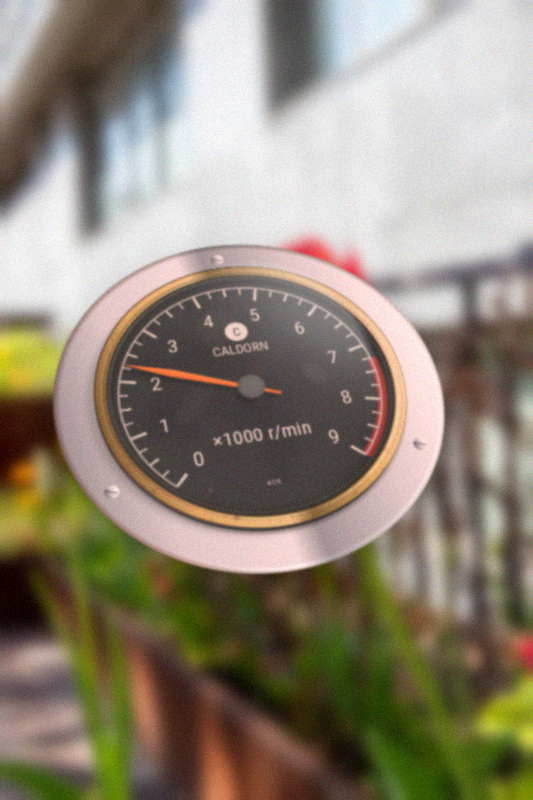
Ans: value=2250 unit=rpm
